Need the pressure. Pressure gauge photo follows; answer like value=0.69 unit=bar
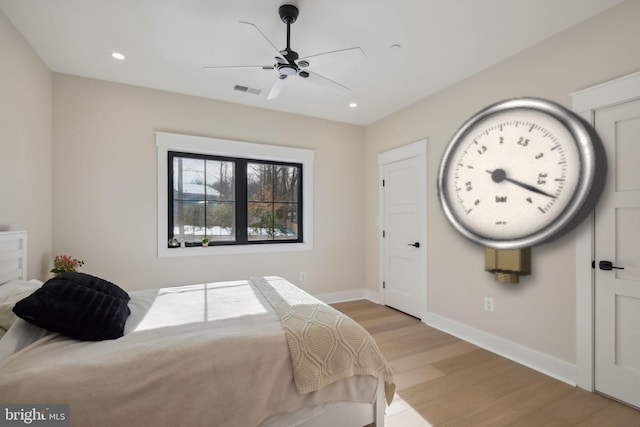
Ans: value=3.75 unit=bar
